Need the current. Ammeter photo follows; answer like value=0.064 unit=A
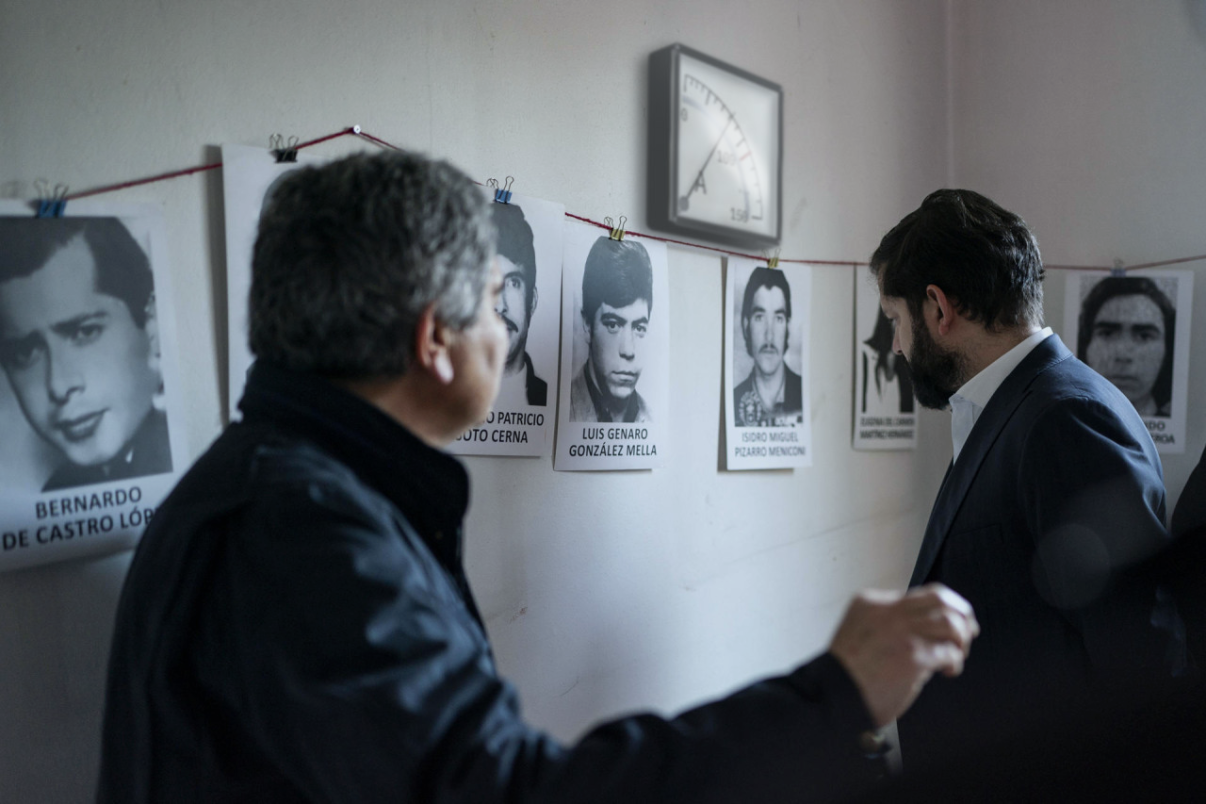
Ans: value=80 unit=A
